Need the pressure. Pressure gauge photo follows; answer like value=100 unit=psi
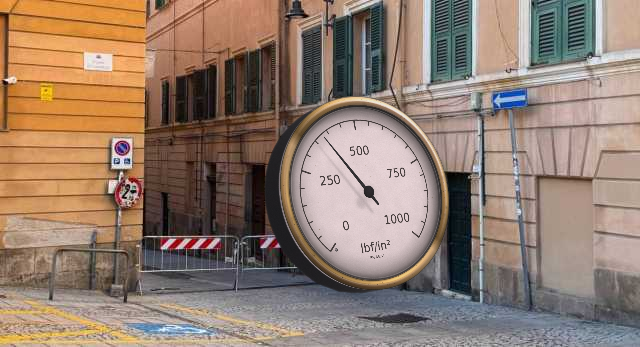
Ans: value=375 unit=psi
